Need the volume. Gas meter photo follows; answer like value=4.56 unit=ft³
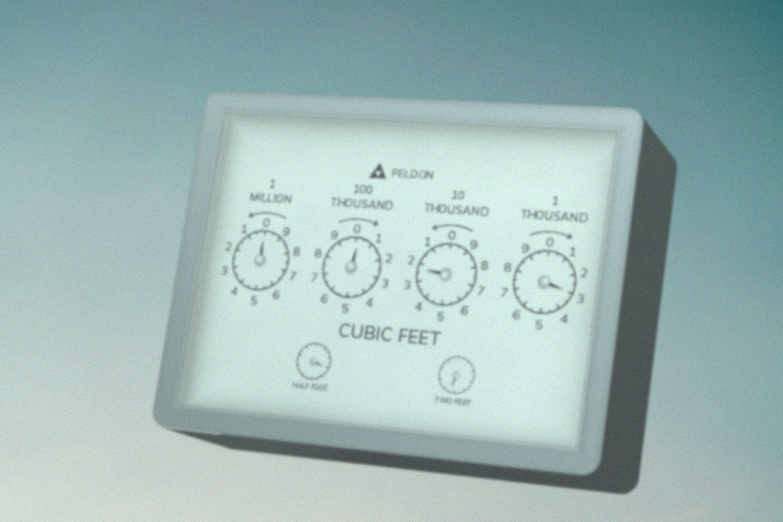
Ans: value=2300 unit=ft³
